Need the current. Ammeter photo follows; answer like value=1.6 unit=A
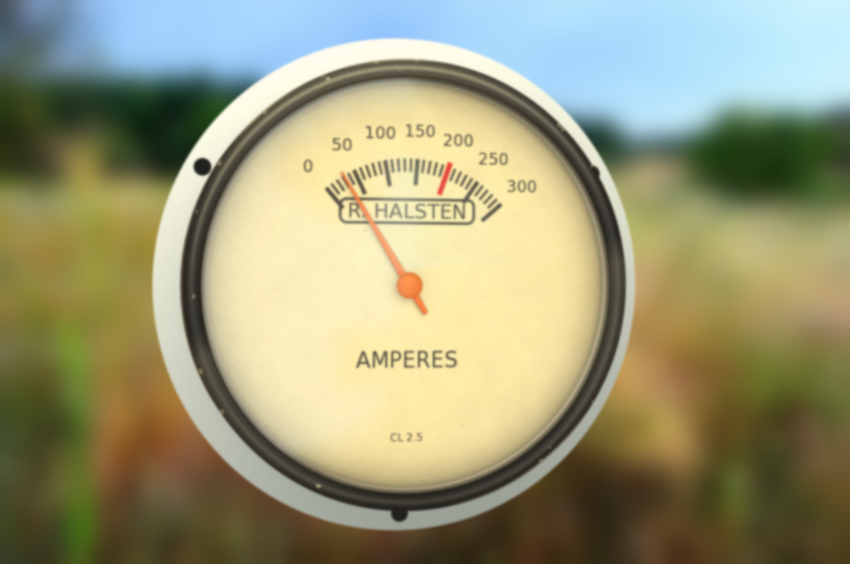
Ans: value=30 unit=A
